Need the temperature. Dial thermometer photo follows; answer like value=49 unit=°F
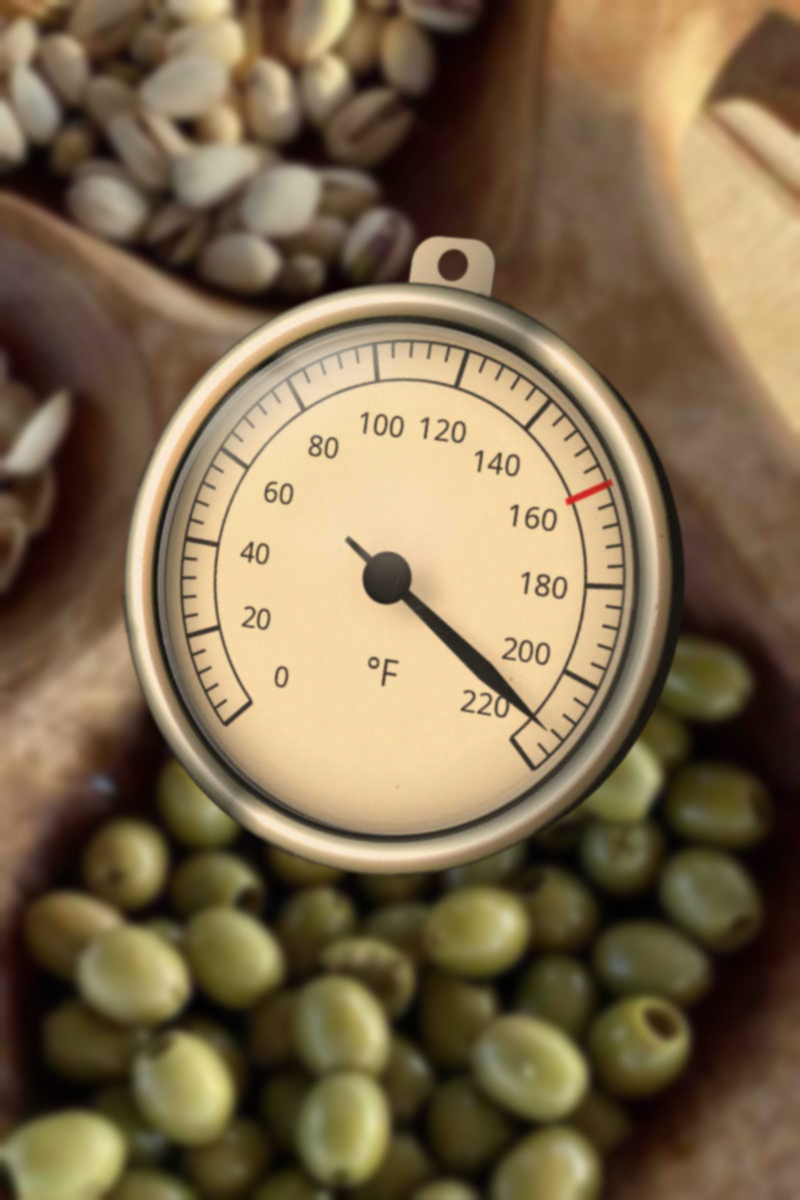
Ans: value=212 unit=°F
